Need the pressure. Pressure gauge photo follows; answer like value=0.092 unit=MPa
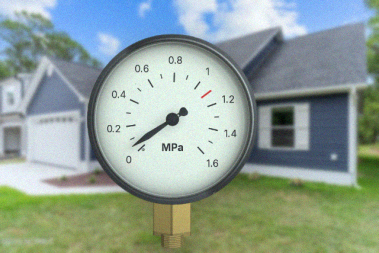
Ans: value=0.05 unit=MPa
